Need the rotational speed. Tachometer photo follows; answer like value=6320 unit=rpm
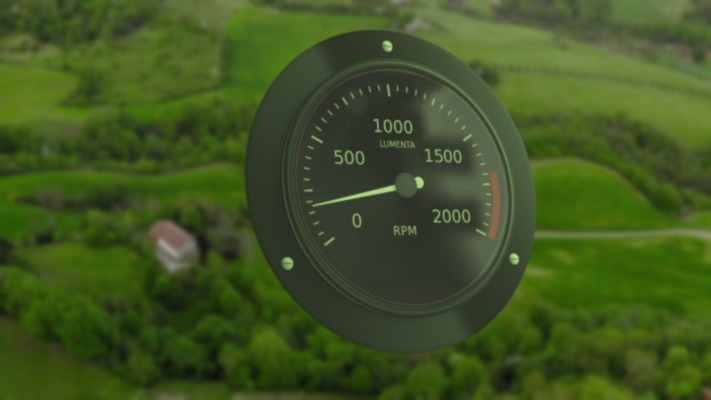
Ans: value=175 unit=rpm
